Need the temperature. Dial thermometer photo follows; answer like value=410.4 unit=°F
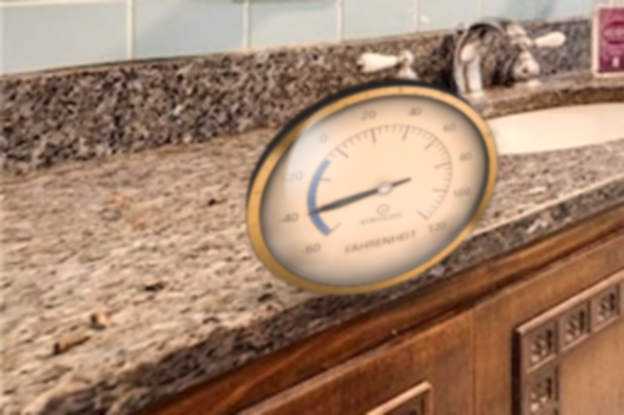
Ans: value=-40 unit=°F
